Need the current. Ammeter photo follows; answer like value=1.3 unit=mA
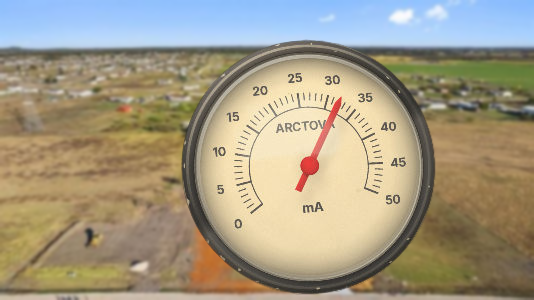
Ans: value=32 unit=mA
